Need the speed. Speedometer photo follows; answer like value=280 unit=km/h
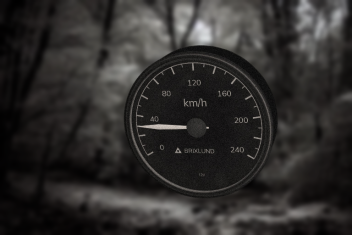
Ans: value=30 unit=km/h
